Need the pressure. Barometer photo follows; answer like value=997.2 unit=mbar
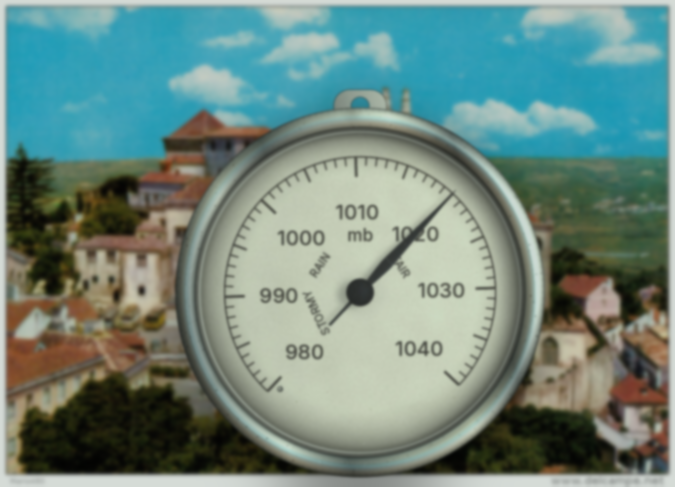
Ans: value=1020 unit=mbar
